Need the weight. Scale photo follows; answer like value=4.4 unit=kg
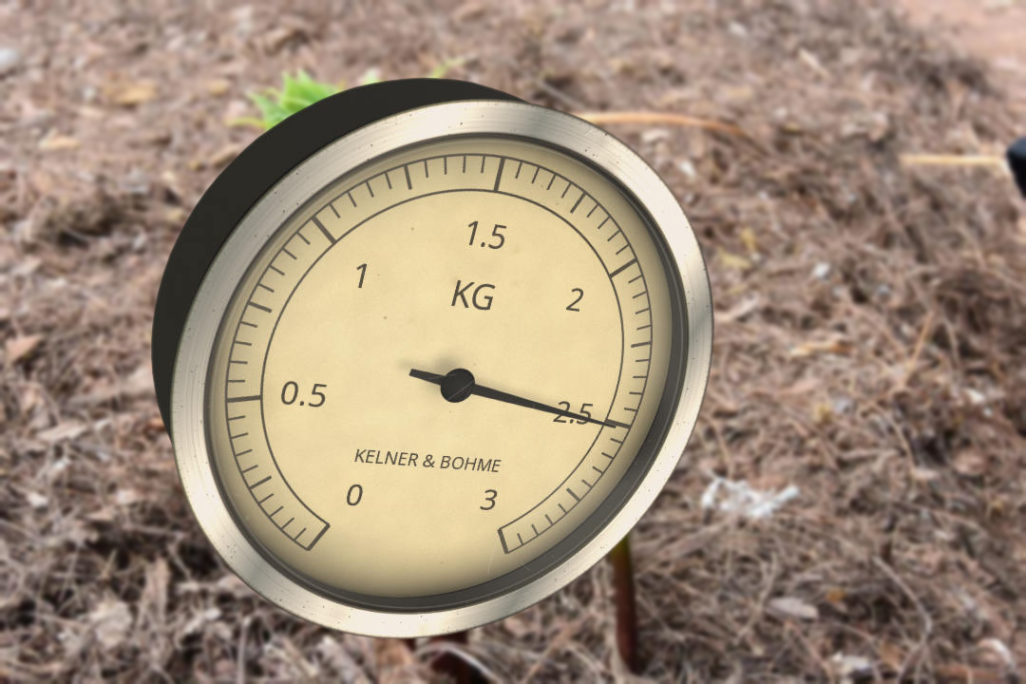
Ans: value=2.5 unit=kg
